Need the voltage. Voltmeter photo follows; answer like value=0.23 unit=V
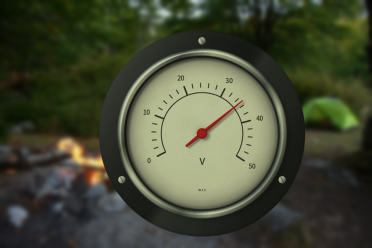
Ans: value=35 unit=V
